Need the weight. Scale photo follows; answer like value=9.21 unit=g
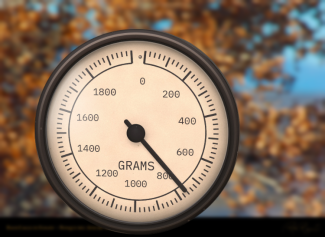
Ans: value=760 unit=g
